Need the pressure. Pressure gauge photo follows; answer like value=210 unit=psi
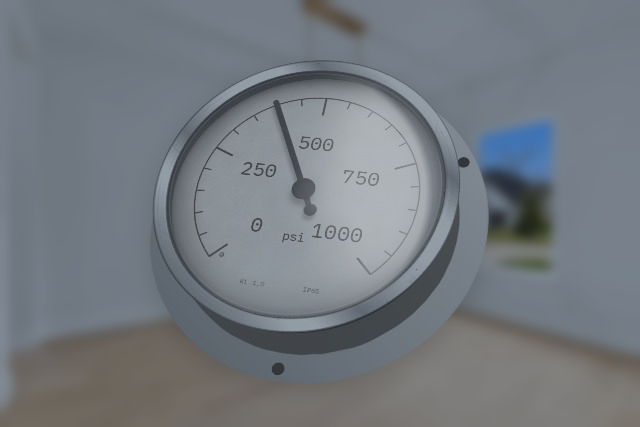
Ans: value=400 unit=psi
